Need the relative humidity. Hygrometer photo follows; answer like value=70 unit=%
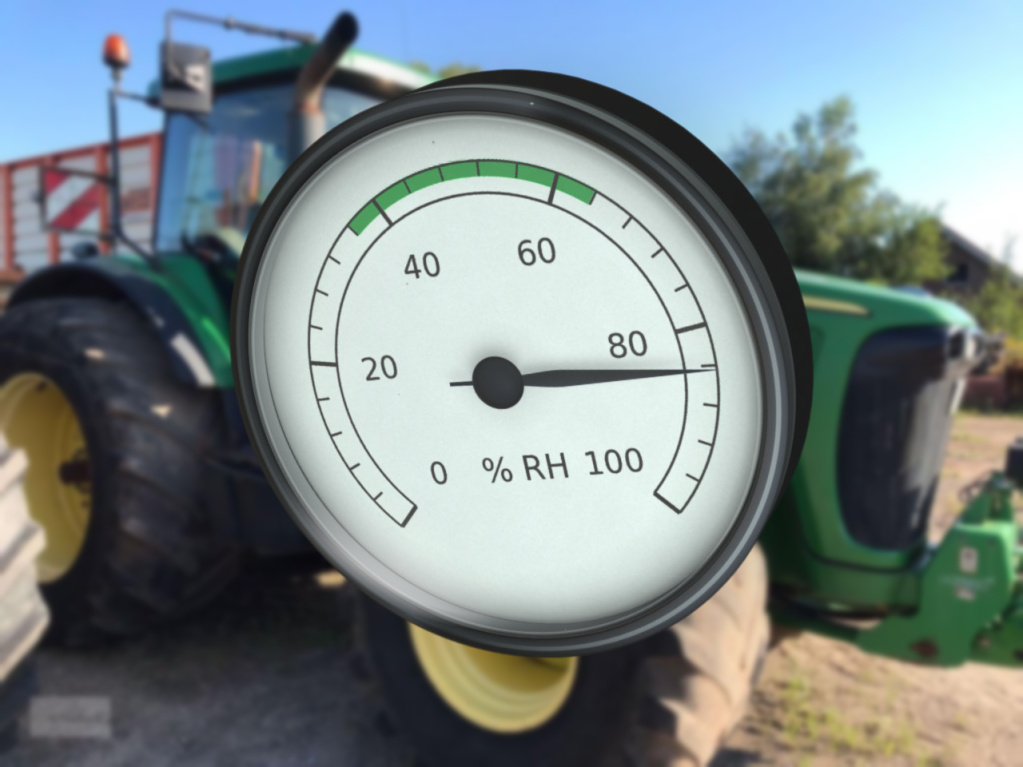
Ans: value=84 unit=%
